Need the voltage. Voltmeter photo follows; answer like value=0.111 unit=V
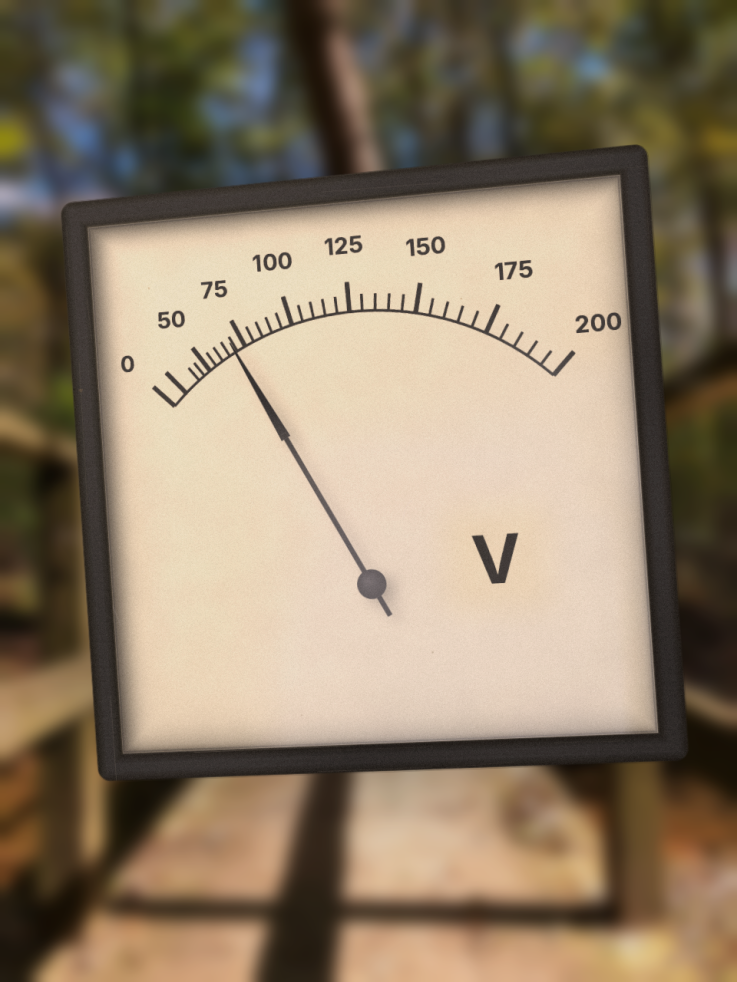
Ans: value=70 unit=V
